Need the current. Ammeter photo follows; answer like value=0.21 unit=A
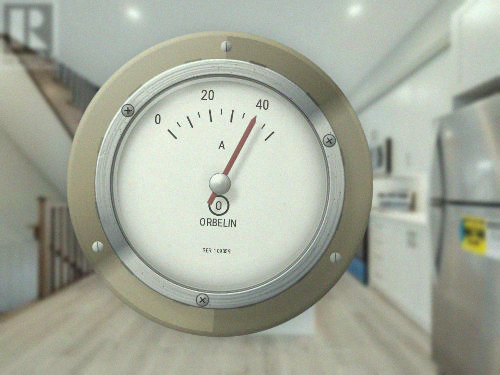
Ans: value=40 unit=A
